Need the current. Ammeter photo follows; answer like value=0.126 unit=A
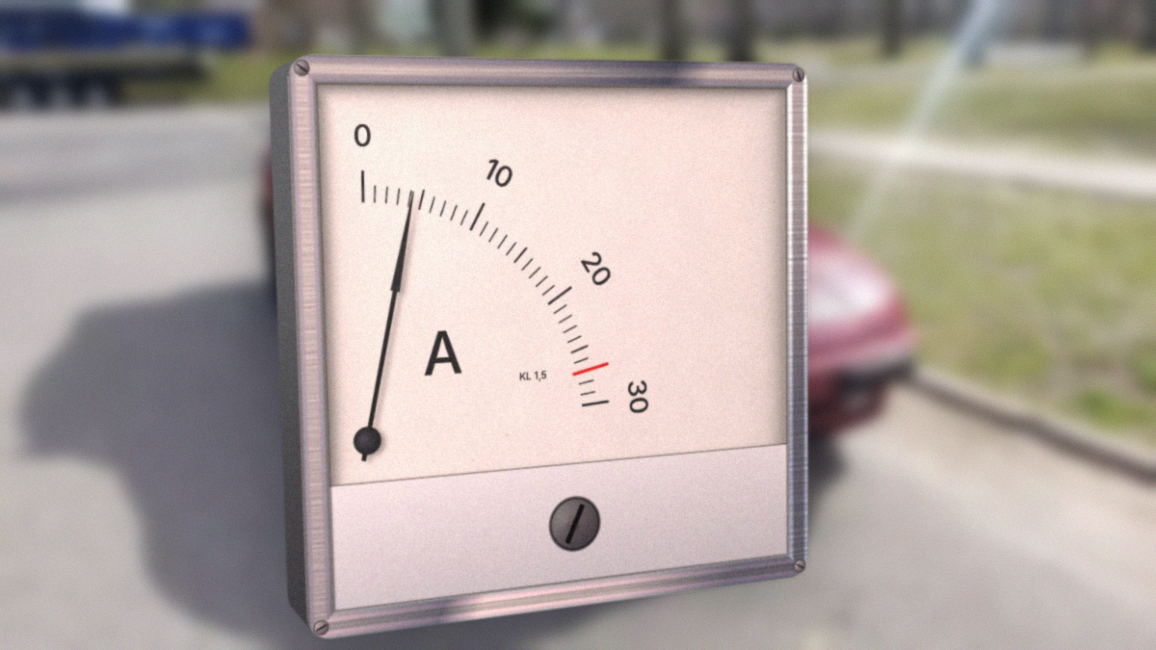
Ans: value=4 unit=A
